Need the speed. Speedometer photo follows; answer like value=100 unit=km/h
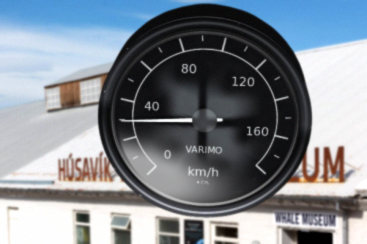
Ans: value=30 unit=km/h
